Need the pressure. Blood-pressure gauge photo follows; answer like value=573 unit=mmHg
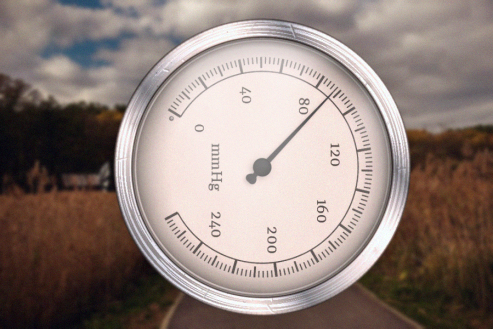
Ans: value=88 unit=mmHg
